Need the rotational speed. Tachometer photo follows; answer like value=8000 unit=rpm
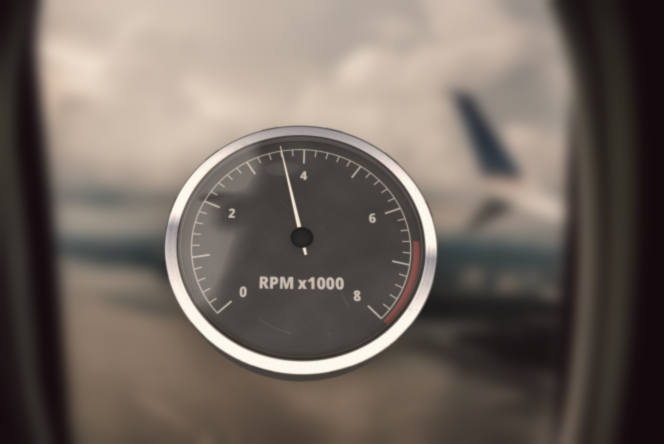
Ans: value=3600 unit=rpm
